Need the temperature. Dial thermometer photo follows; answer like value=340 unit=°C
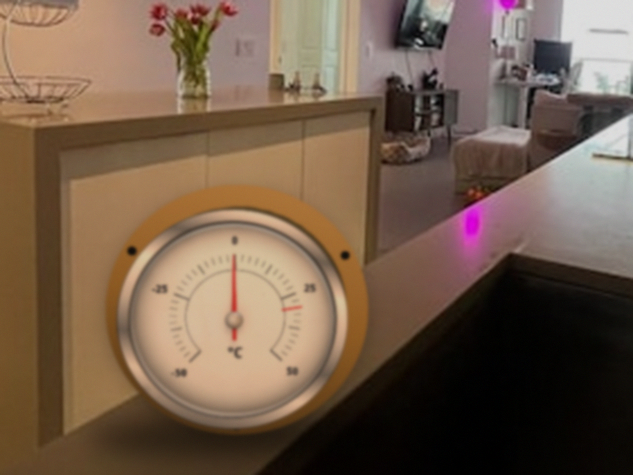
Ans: value=0 unit=°C
